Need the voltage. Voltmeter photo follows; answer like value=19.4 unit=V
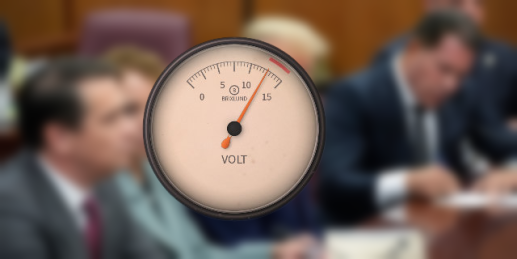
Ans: value=12.5 unit=V
